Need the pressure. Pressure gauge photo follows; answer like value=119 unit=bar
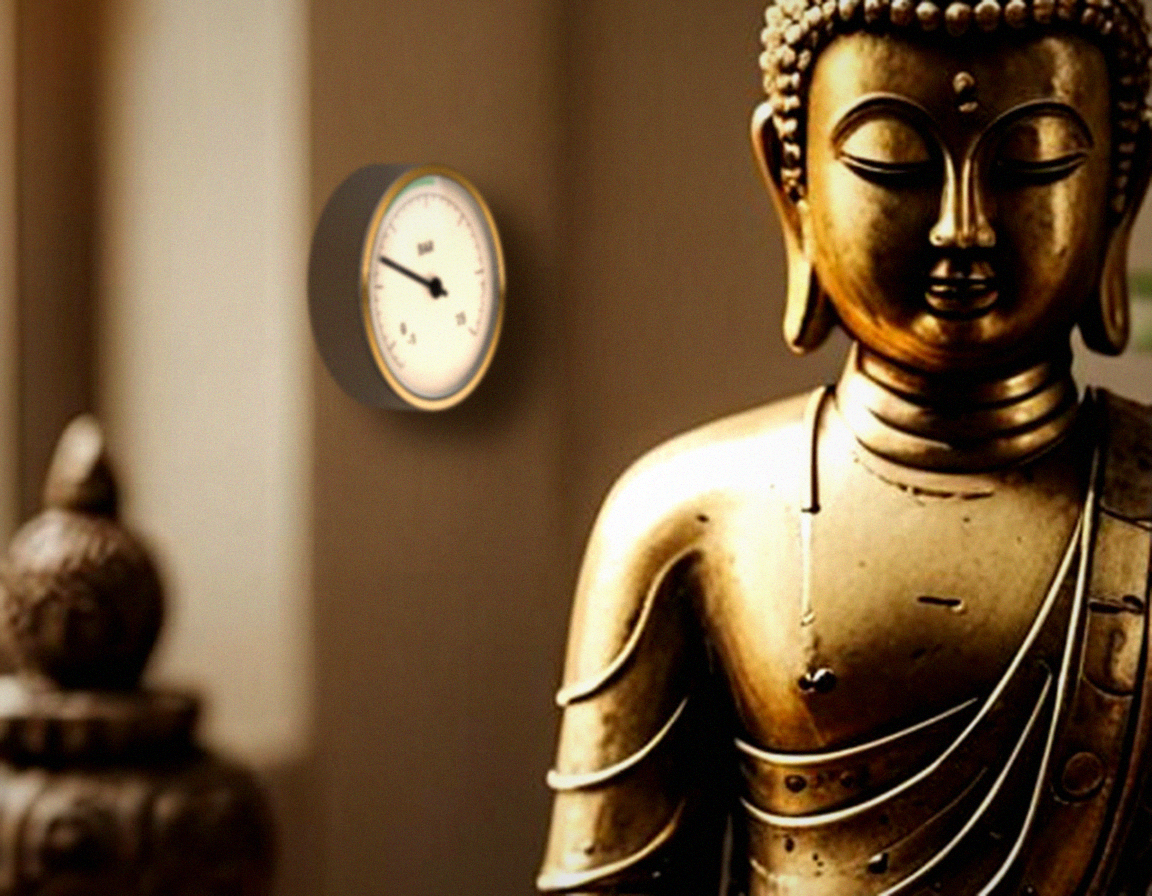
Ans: value=3.5 unit=bar
